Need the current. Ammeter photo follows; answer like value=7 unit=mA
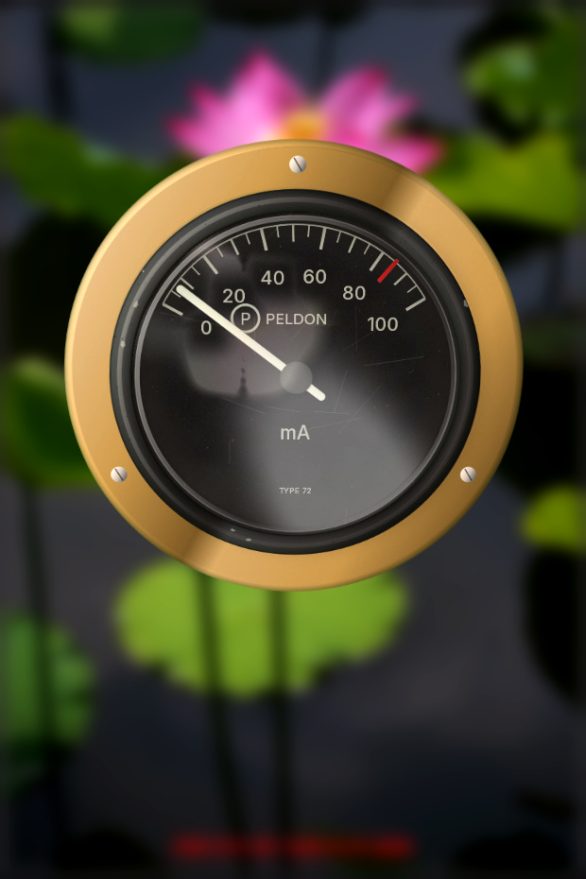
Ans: value=7.5 unit=mA
